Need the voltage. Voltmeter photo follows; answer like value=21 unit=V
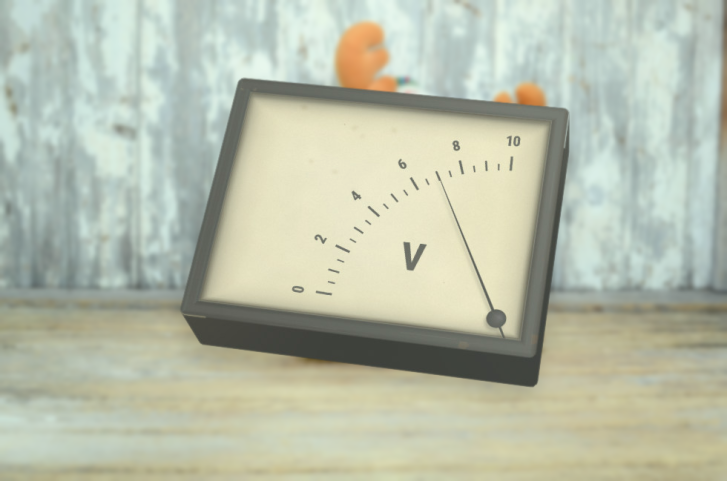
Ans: value=7 unit=V
